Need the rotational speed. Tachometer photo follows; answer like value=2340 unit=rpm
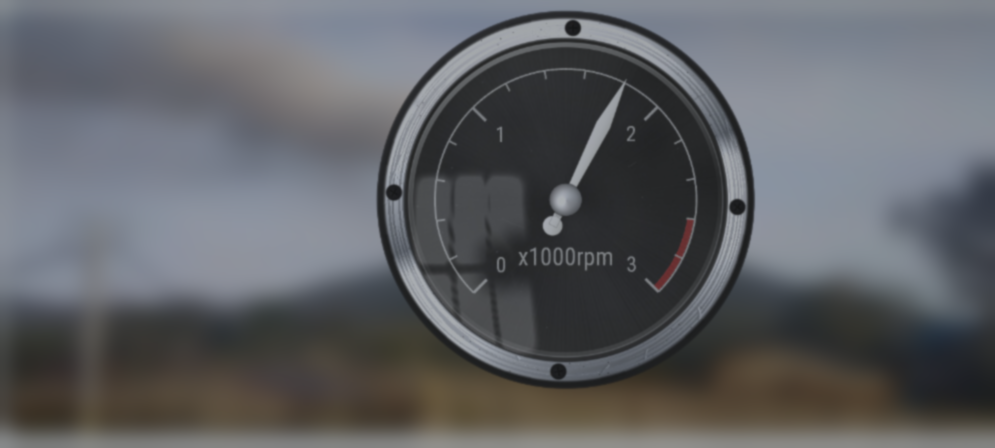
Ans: value=1800 unit=rpm
